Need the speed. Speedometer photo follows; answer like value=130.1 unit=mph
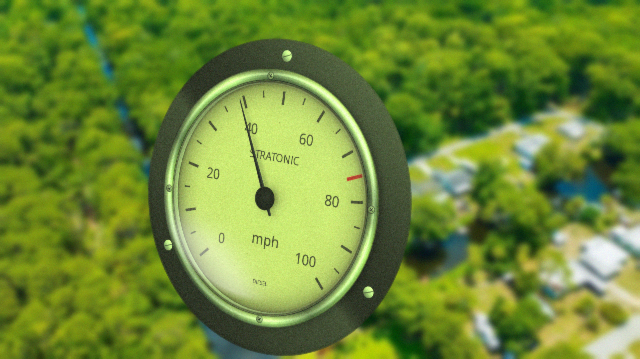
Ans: value=40 unit=mph
